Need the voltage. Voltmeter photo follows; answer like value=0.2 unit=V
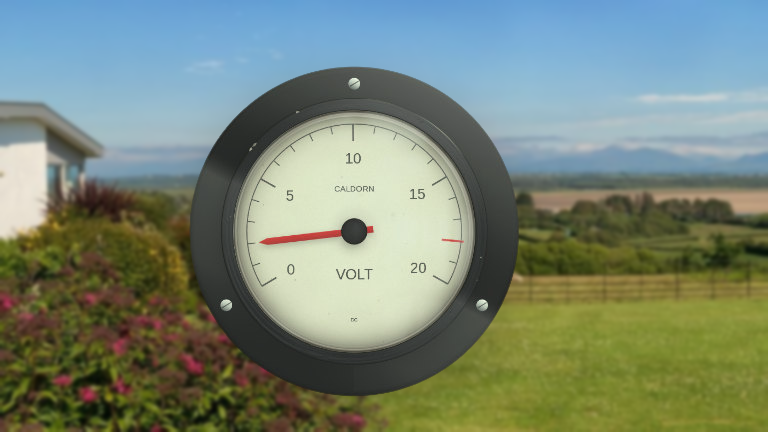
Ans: value=2 unit=V
